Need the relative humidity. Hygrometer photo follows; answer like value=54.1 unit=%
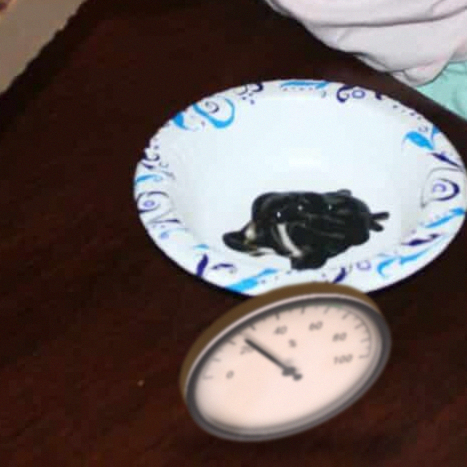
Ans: value=25 unit=%
